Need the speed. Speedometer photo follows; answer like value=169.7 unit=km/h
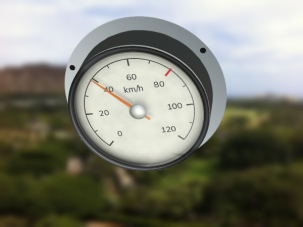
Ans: value=40 unit=km/h
